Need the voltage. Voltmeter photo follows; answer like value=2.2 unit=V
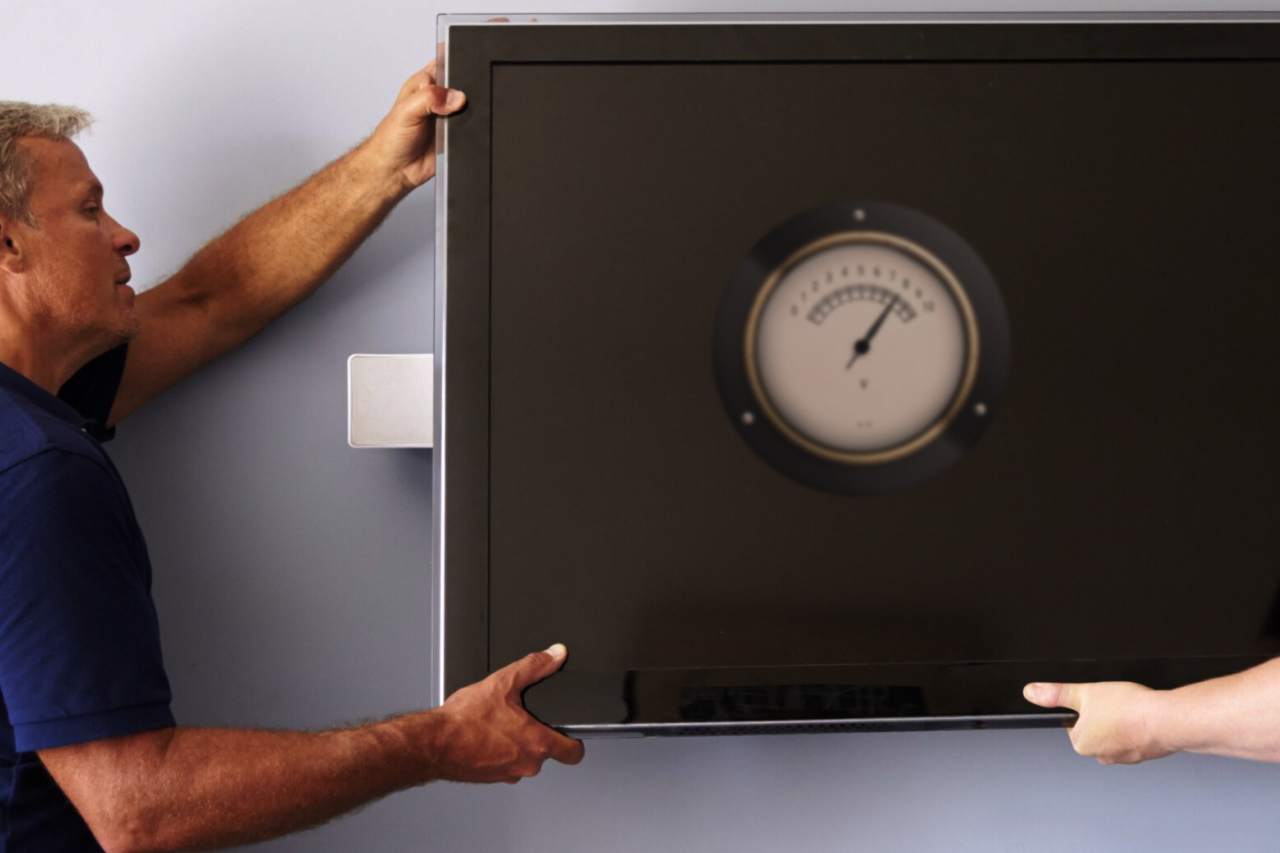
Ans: value=8 unit=V
